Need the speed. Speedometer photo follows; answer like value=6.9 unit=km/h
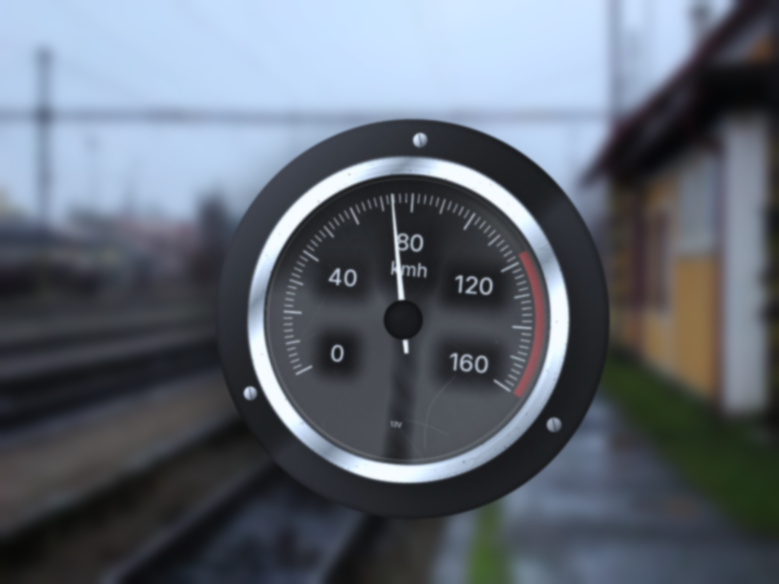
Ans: value=74 unit=km/h
